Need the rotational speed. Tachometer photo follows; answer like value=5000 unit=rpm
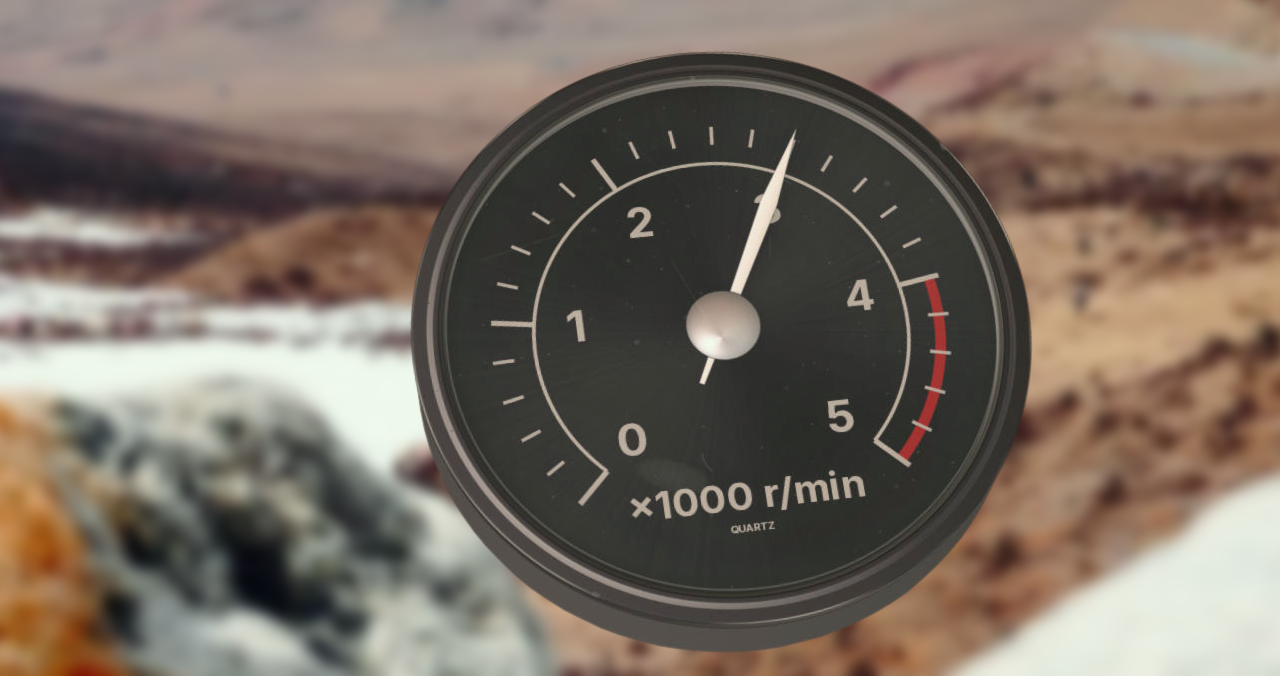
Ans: value=3000 unit=rpm
